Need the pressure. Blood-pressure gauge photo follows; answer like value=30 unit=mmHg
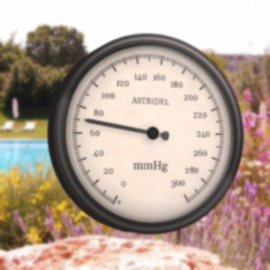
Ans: value=70 unit=mmHg
